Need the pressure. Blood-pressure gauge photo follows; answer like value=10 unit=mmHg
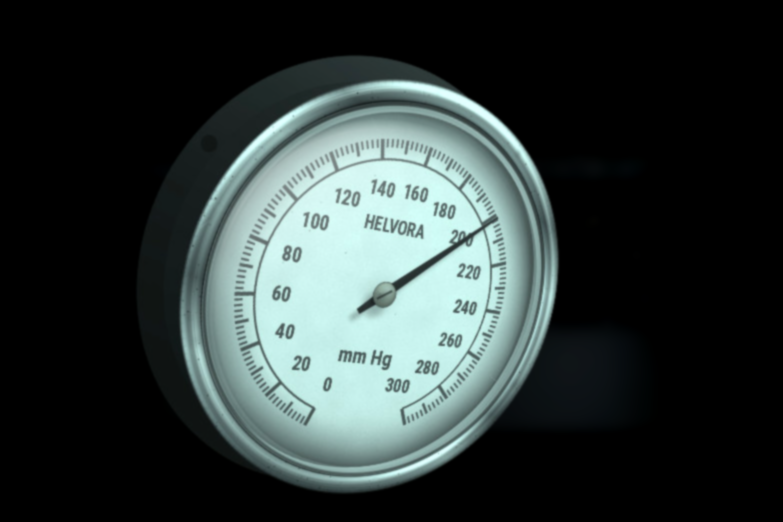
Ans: value=200 unit=mmHg
